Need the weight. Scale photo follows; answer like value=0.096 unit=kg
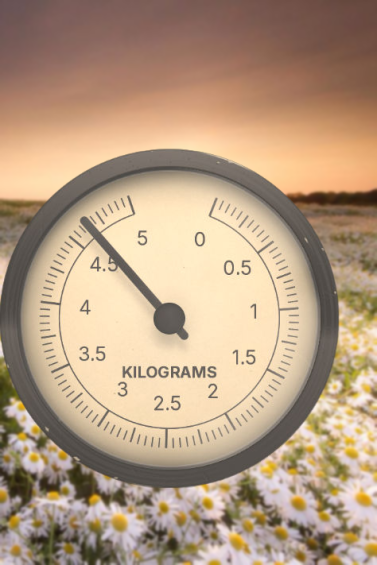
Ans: value=4.65 unit=kg
